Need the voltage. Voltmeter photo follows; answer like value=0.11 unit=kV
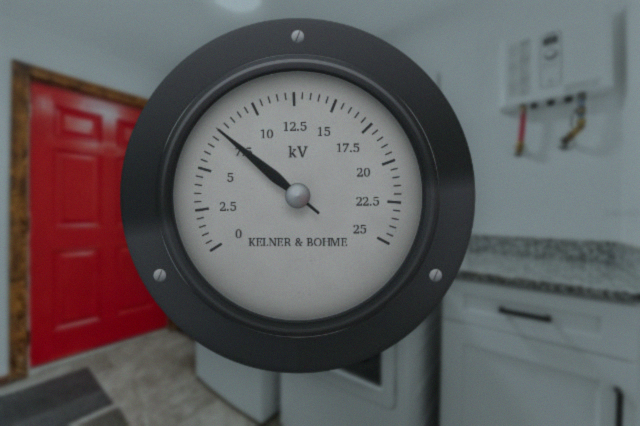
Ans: value=7.5 unit=kV
